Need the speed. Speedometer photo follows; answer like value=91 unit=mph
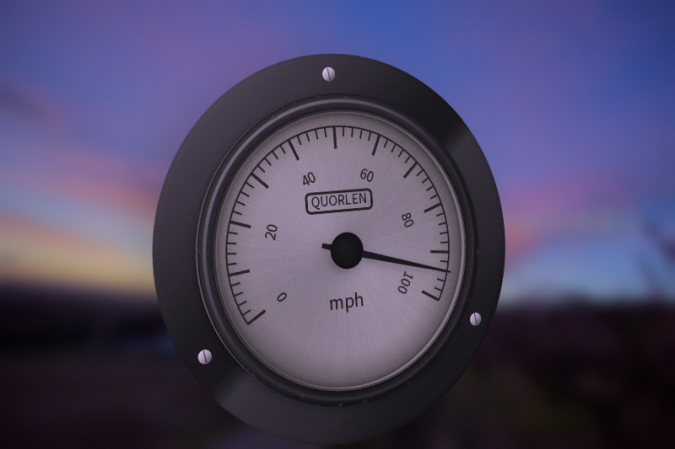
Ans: value=94 unit=mph
